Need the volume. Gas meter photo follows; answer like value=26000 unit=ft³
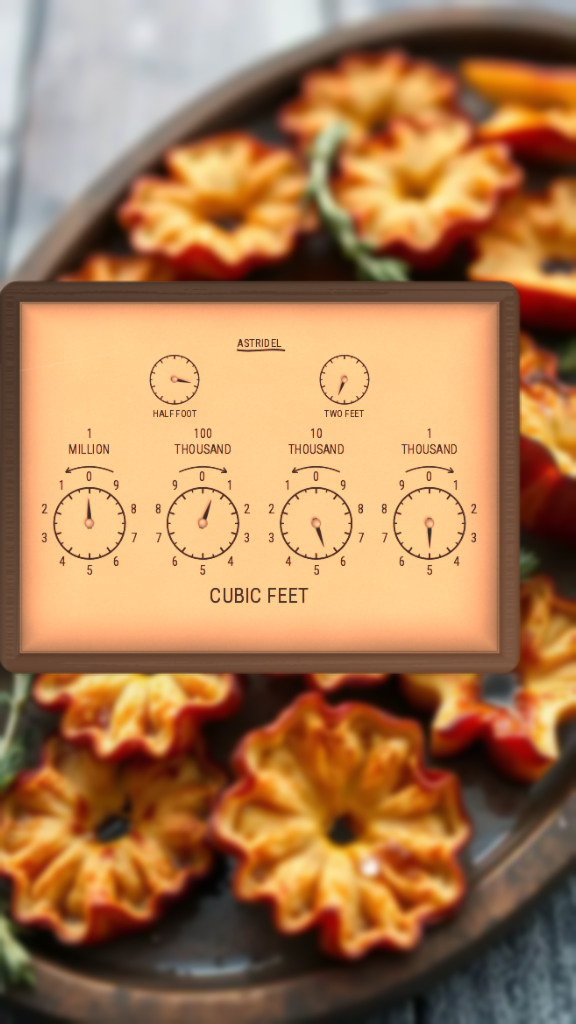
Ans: value=5500 unit=ft³
